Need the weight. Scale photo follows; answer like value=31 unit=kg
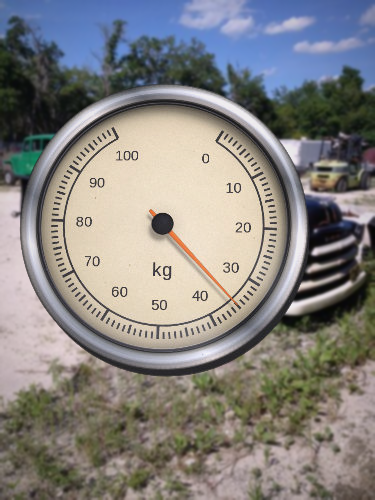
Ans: value=35 unit=kg
